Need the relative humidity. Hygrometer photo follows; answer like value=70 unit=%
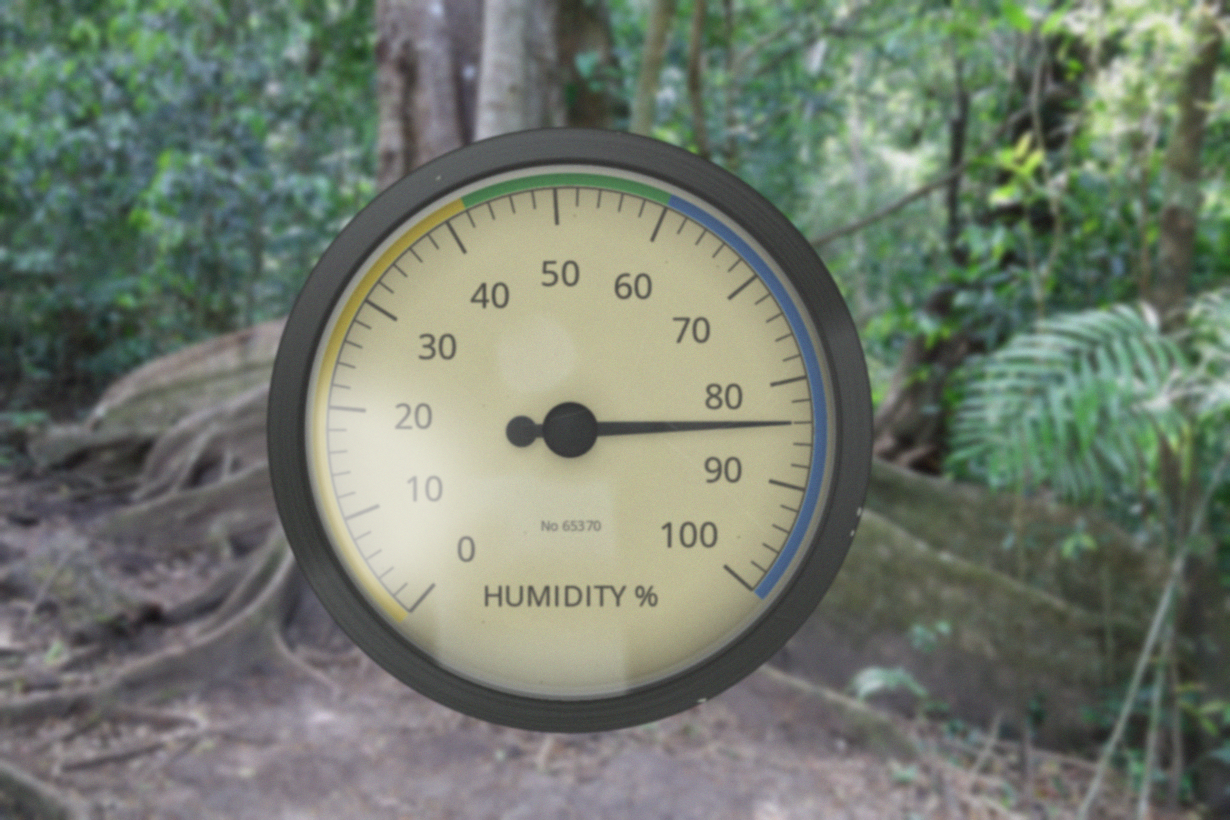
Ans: value=84 unit=%
